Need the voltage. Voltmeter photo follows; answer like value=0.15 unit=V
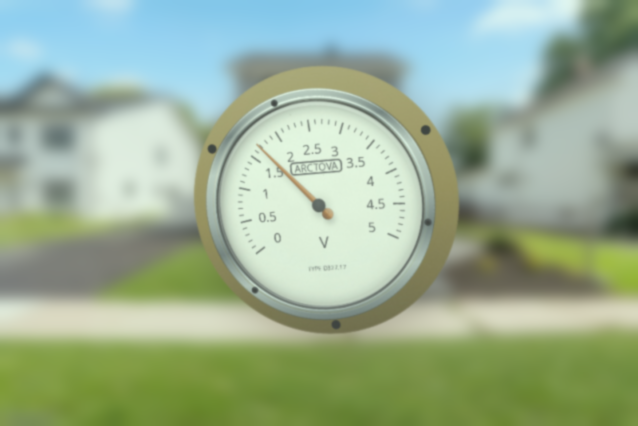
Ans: value=1.7 unit=V
